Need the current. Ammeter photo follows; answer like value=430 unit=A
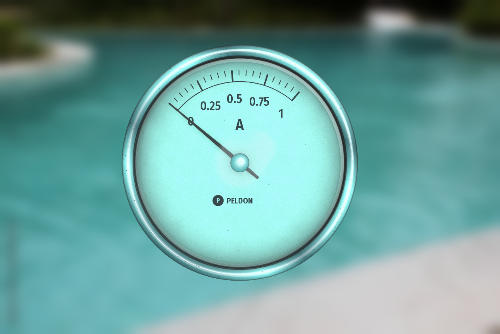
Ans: value=0 unit=A
